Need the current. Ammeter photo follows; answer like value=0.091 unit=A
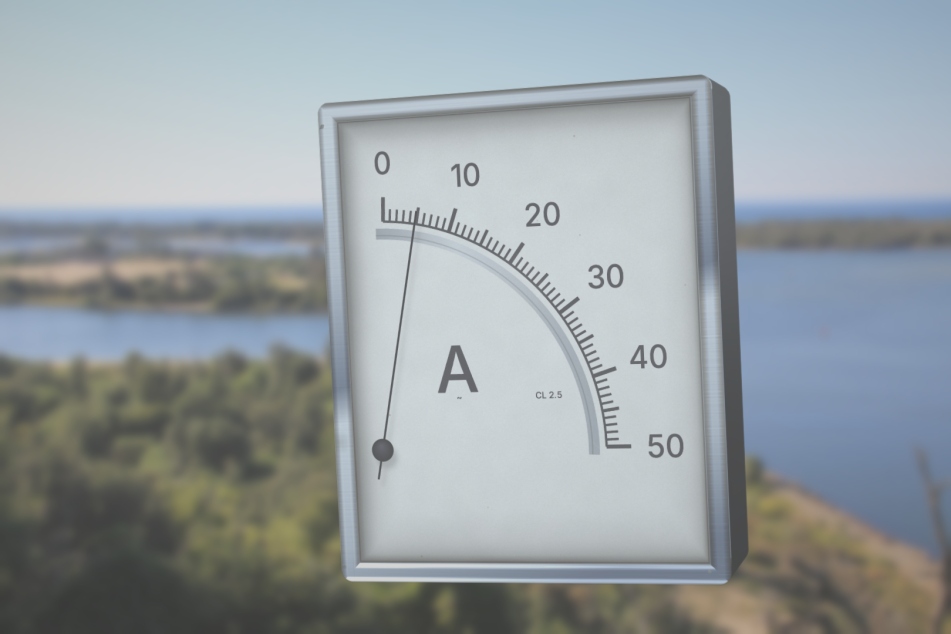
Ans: value=5 unit=A
